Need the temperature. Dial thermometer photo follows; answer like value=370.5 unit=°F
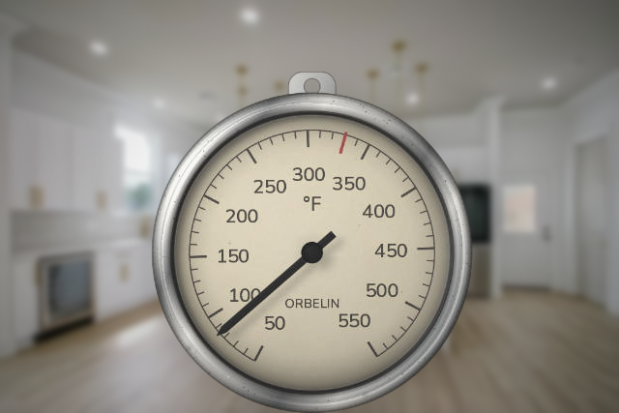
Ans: value=85 unit=°F
